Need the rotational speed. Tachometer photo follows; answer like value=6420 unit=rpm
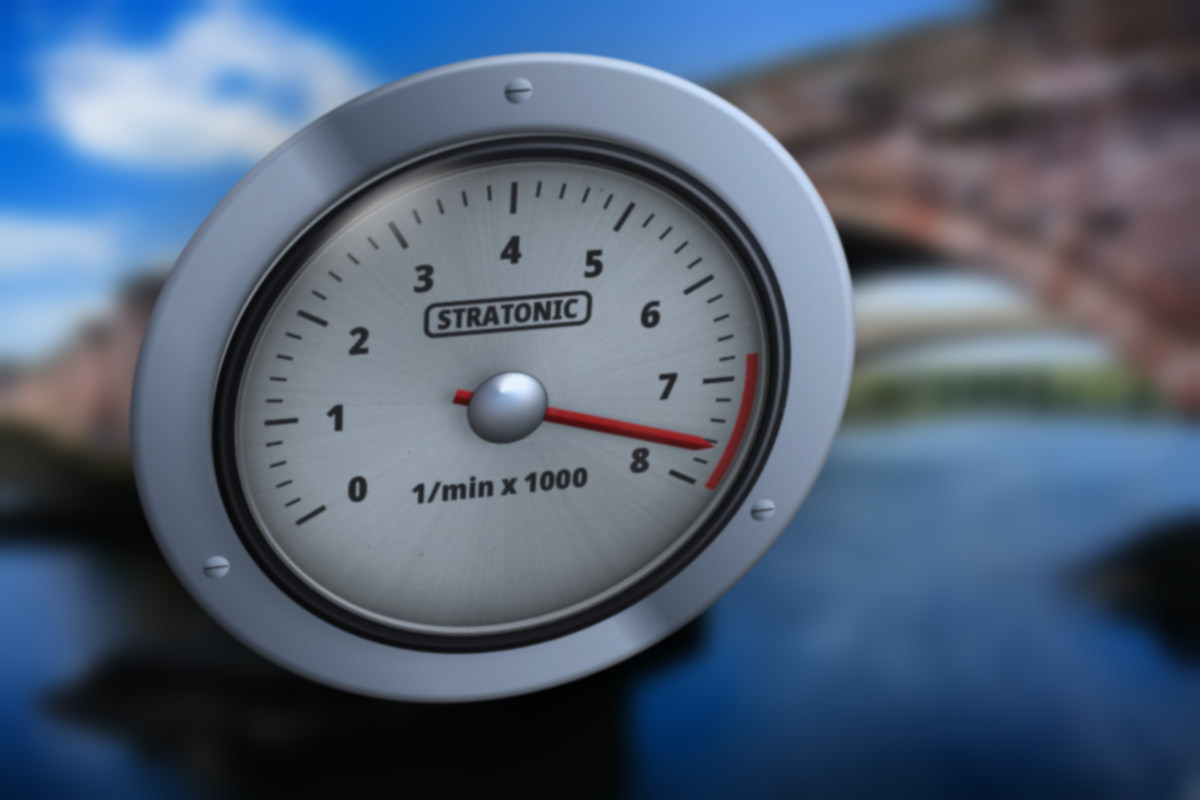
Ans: value=7600 unit=rpm
